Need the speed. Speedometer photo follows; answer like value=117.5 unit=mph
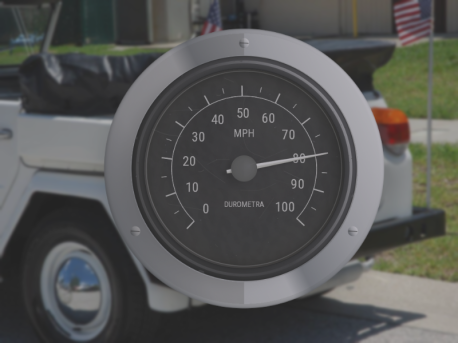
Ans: value=80 unit=mph
